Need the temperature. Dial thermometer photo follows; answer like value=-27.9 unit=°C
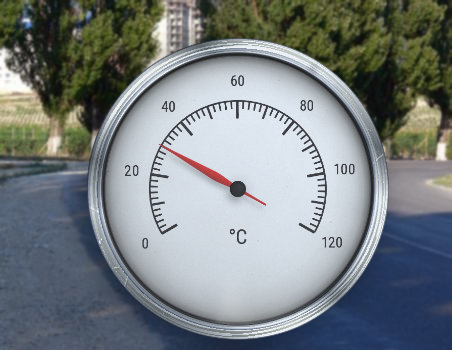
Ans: value=30 unit=°C
